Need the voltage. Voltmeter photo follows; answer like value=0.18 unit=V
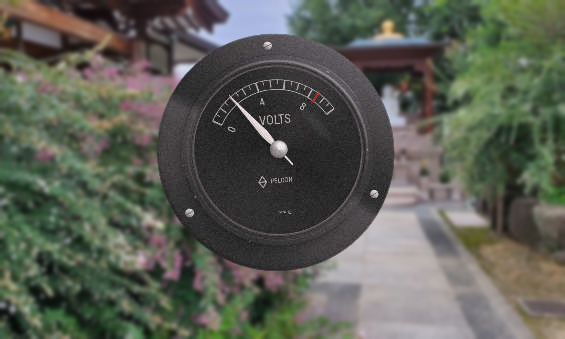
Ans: value=2 unit=V
